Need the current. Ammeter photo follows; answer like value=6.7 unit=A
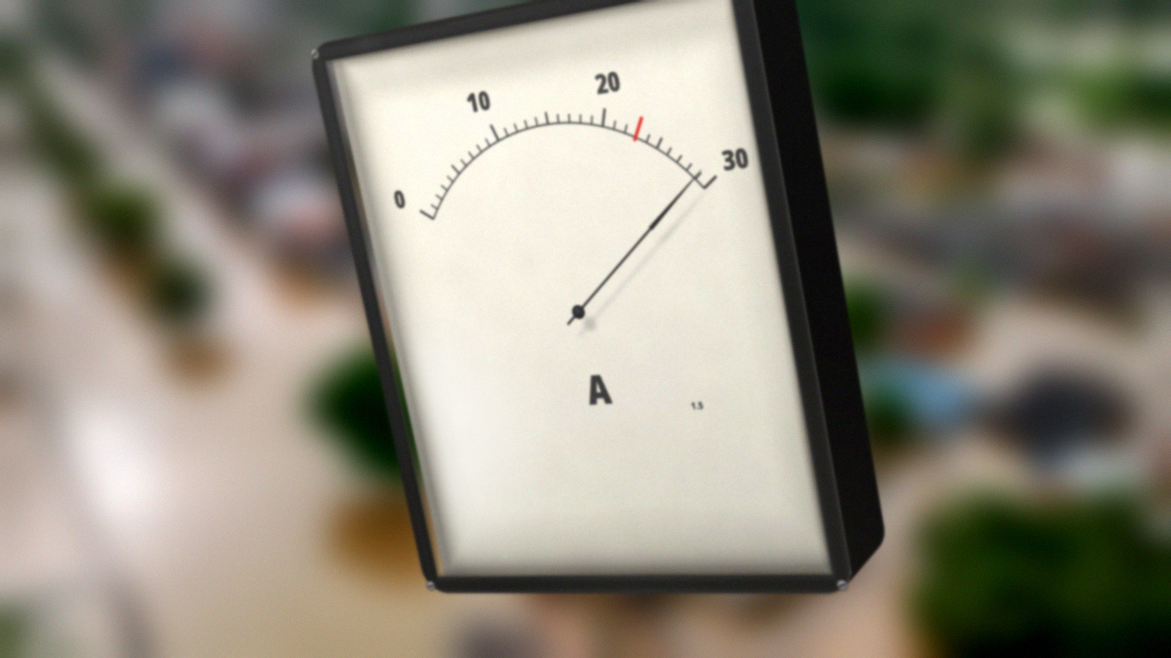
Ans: value=29 unit=A
